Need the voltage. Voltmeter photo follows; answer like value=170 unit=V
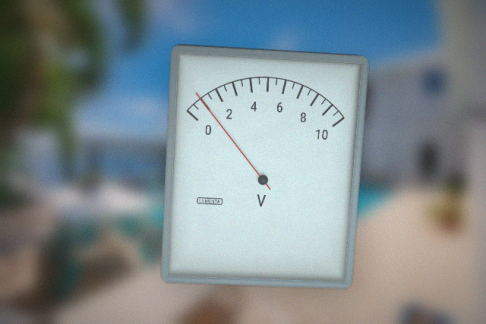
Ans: value=1 unit=V
